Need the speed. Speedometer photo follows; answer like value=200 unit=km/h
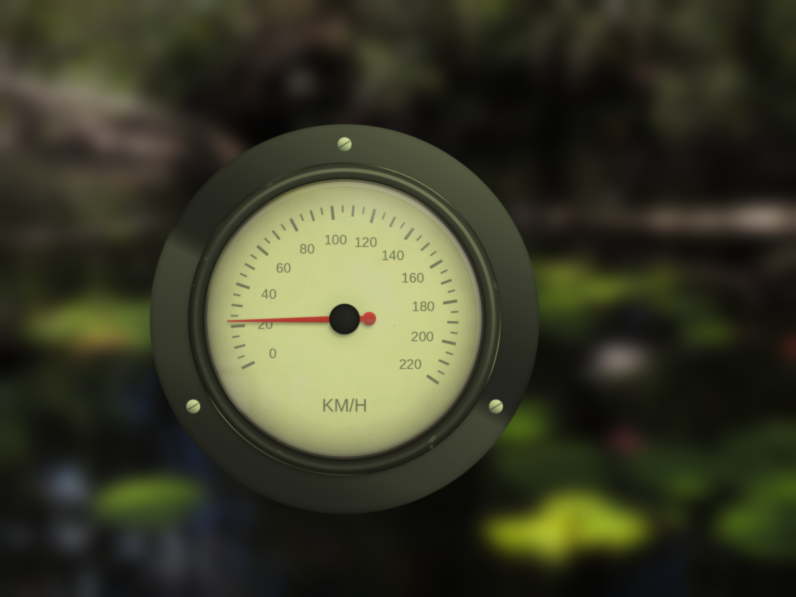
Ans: value=22.5 unit=km/h
